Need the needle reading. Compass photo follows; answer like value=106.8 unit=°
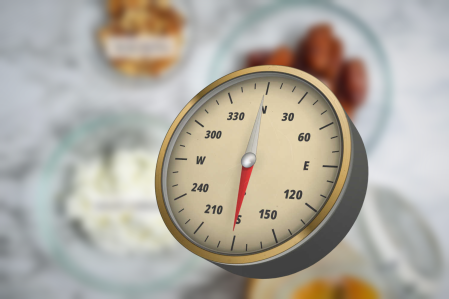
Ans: value=180 unit=°
